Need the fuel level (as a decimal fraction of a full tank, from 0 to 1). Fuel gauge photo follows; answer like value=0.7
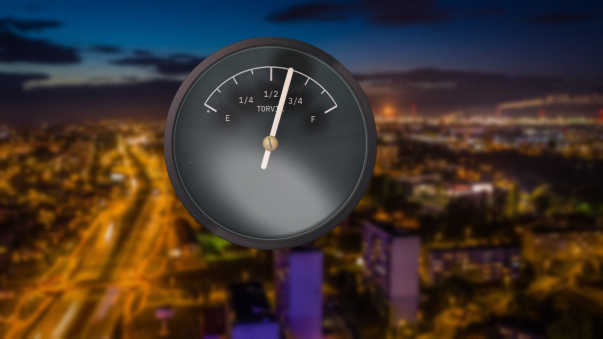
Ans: value=0.625
